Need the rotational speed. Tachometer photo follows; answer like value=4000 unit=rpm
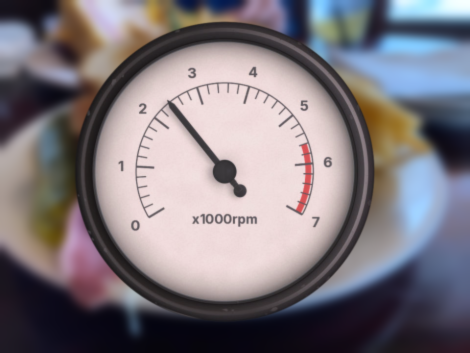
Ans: value=2400 unit=rpm
